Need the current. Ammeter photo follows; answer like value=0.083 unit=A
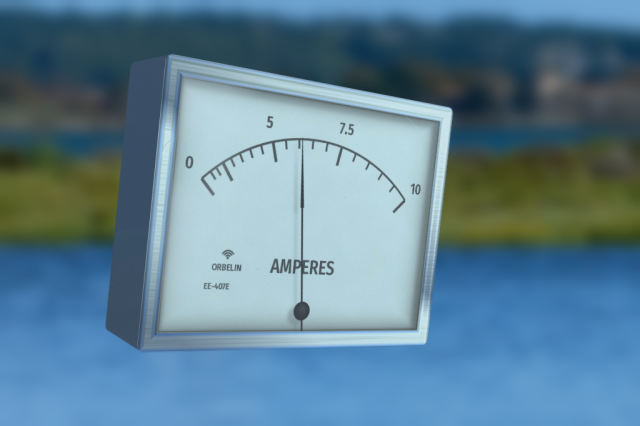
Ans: value=6 unit=A
